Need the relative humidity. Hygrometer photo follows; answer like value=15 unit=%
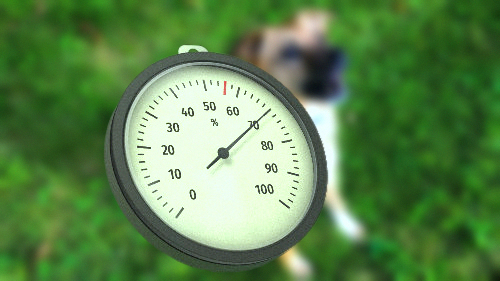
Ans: value=70 unit=%
